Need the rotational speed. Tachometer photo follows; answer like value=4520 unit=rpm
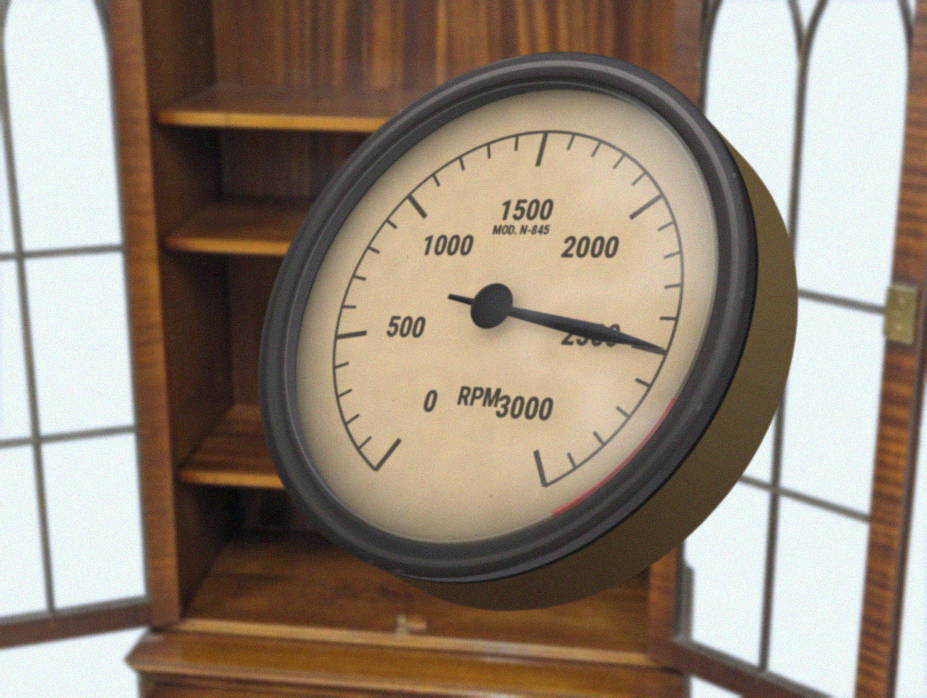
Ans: value=2500 unit=rpm
